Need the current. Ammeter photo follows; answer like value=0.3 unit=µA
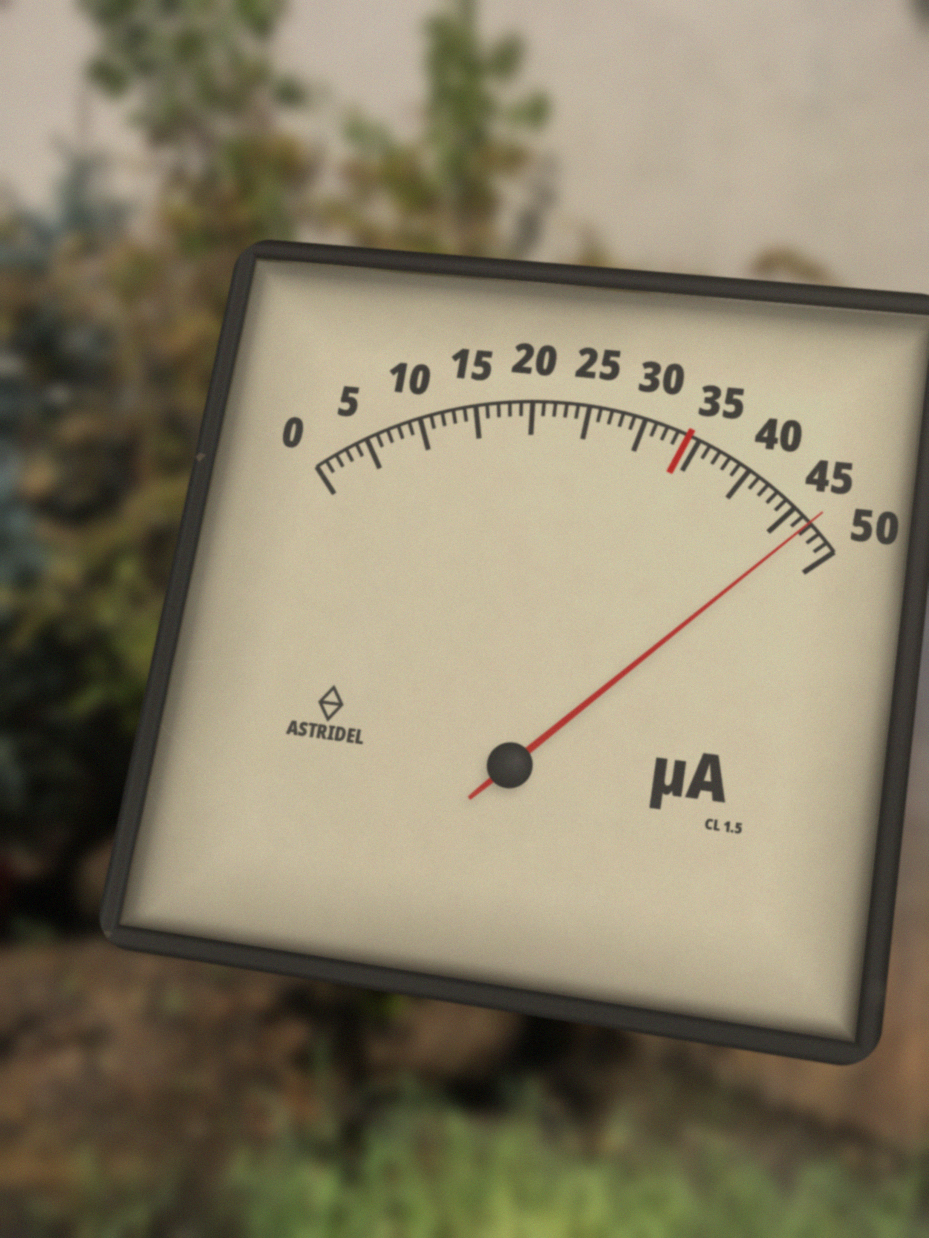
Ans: value=47 unit=µA
